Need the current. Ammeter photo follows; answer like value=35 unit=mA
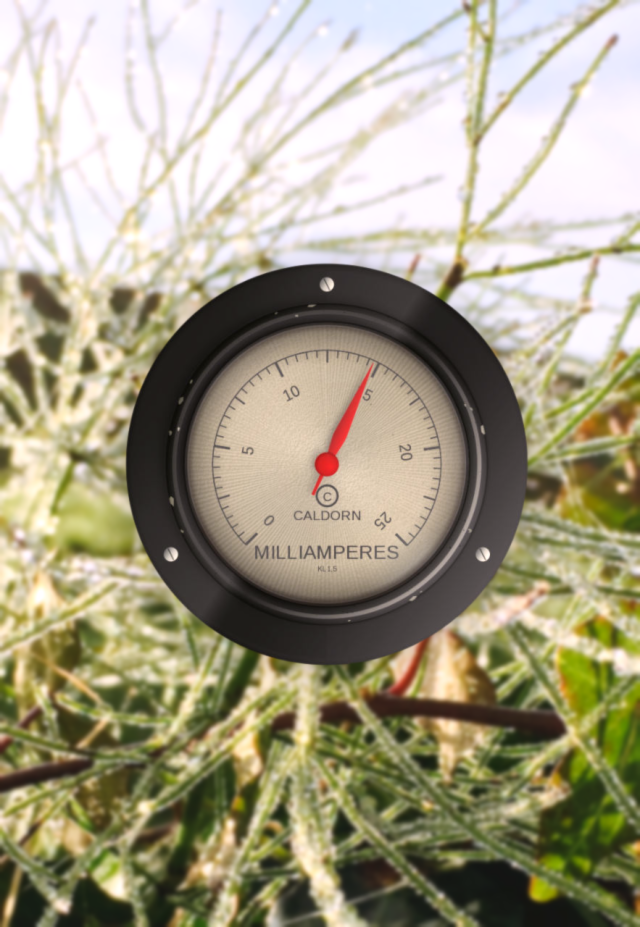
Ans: value=14.75 unit=mA
